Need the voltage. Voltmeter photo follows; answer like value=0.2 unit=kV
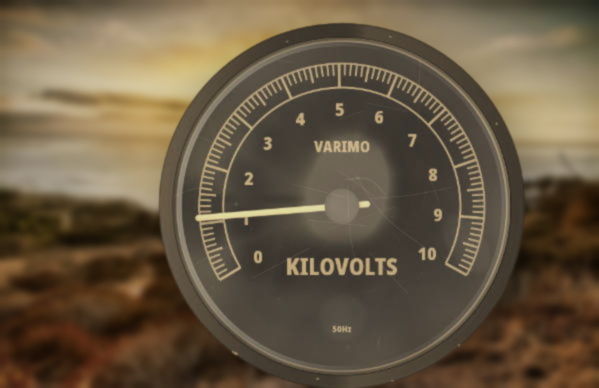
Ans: value=1.1 unit=kV
